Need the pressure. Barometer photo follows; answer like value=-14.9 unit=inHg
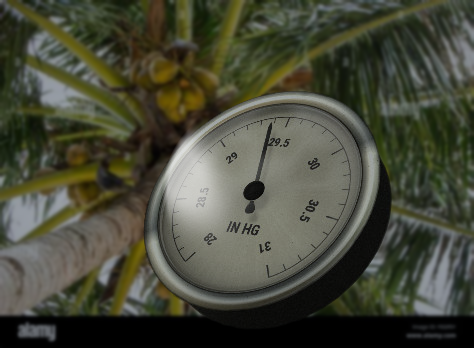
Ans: value=29.4 unit=inHg
